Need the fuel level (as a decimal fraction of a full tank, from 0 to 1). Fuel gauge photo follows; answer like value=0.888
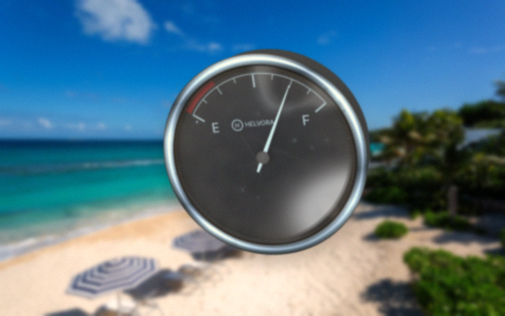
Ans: value=0.75
